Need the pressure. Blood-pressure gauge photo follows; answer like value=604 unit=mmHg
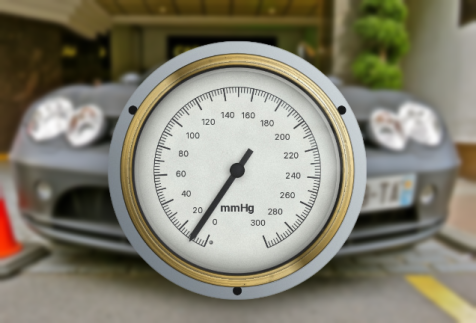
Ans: value=10 unit=mmHg
